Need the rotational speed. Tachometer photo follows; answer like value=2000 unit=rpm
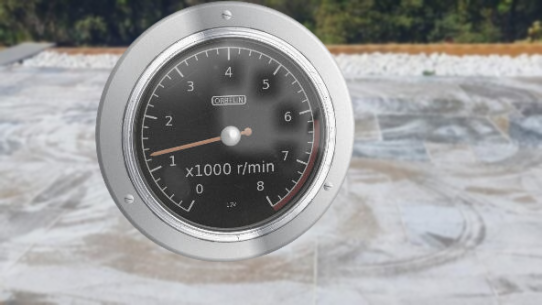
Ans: value=1300 unit=rpm
